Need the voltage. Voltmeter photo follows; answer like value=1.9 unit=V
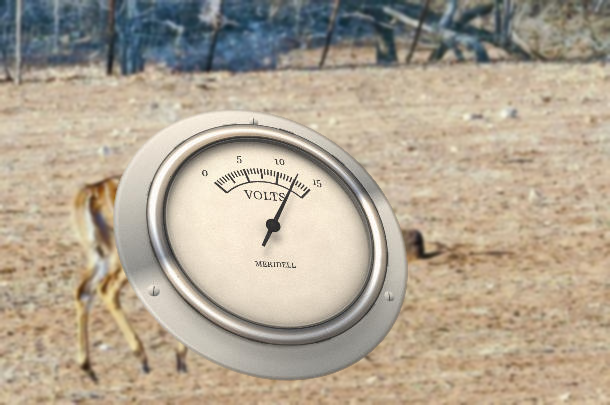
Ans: value=12.5 unit=V
